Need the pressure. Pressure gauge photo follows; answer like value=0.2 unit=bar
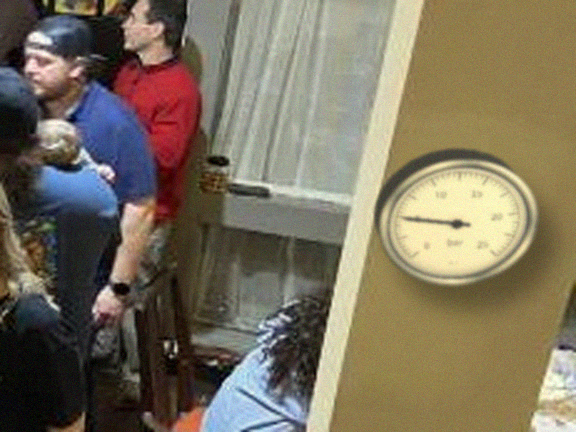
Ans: value=5 unit=bar
